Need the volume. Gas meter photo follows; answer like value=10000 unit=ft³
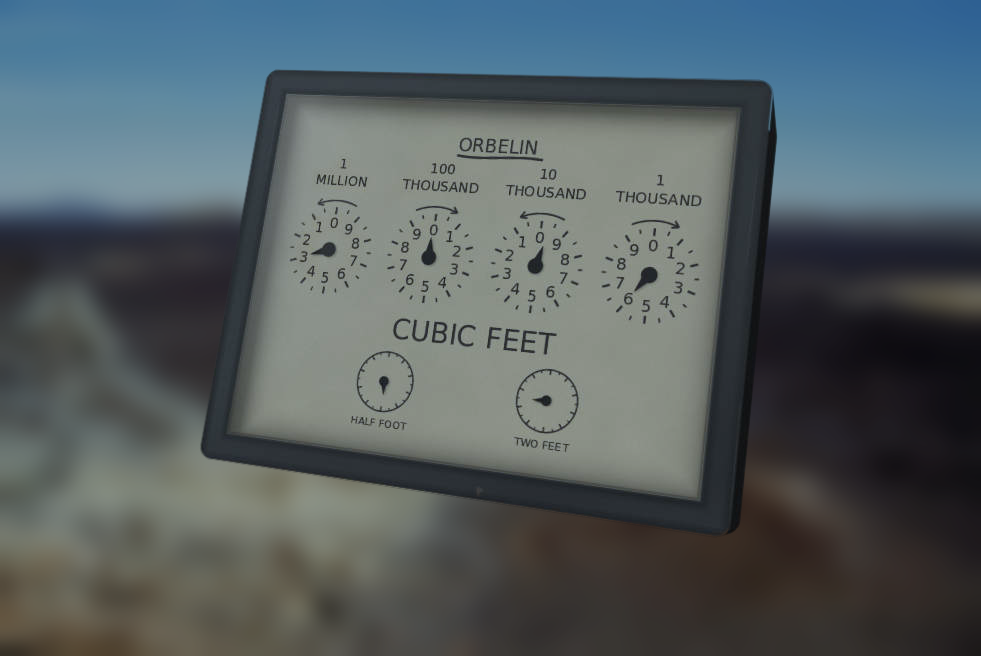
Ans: value=299600 unit=ft³
